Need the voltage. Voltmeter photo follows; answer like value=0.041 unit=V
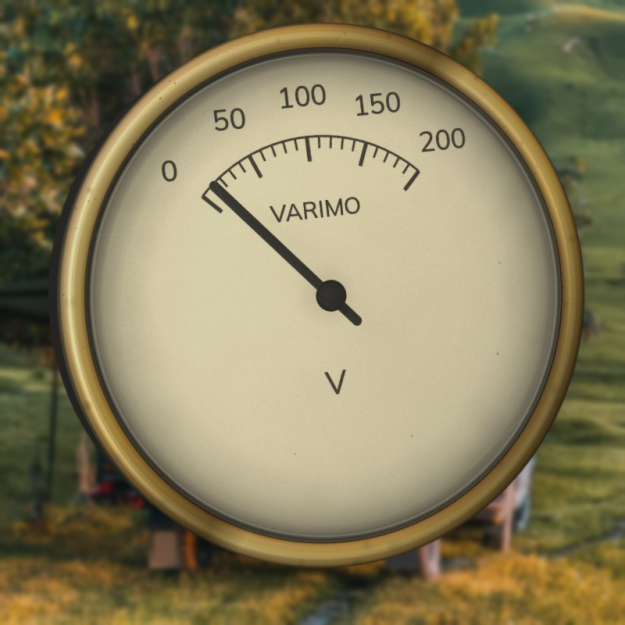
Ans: value=10 unit=V
